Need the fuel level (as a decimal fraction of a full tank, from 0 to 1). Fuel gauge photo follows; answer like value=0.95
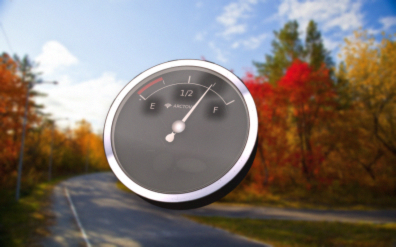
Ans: value=0.75
